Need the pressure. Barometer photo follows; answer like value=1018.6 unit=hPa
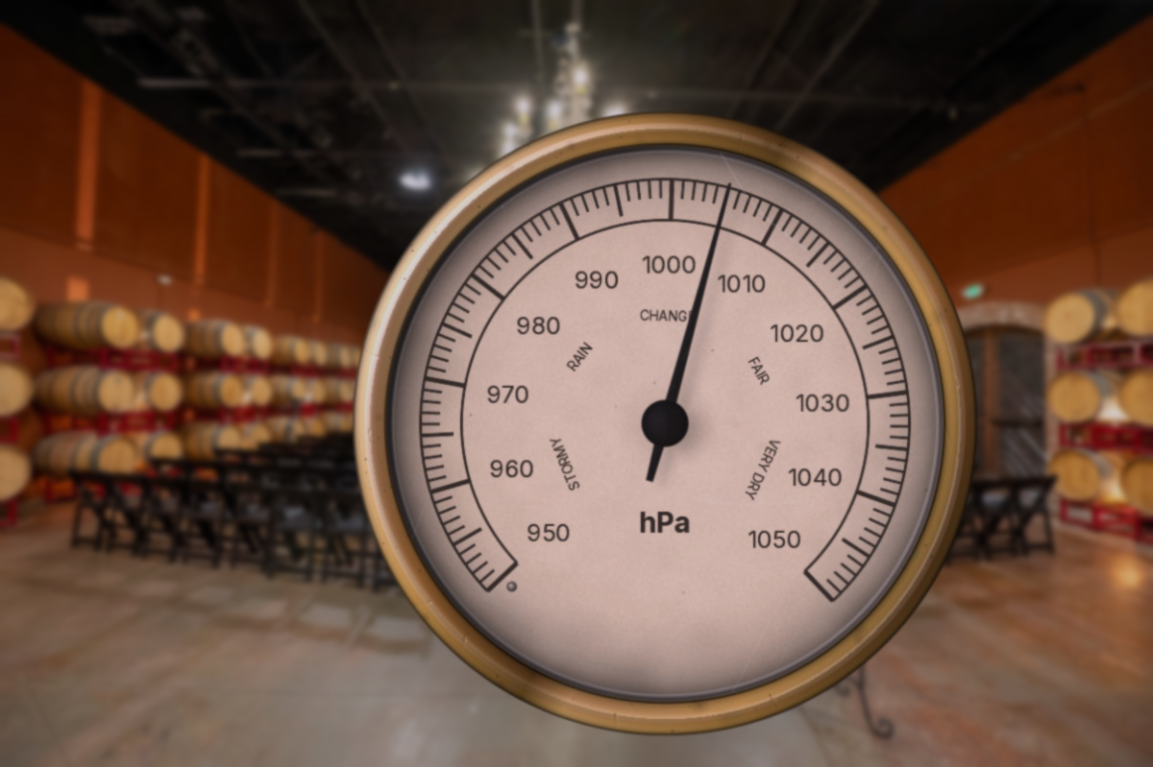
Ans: value=1005 unit=hPa
